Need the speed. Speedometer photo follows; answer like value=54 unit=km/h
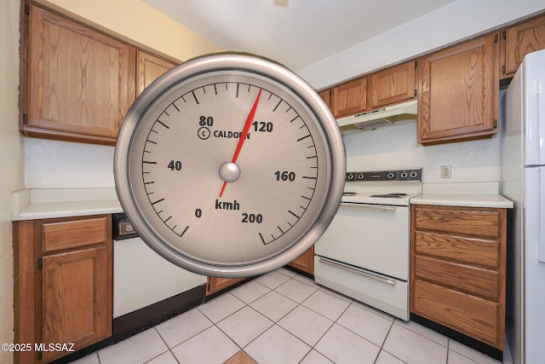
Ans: value=110 unit=km/h
